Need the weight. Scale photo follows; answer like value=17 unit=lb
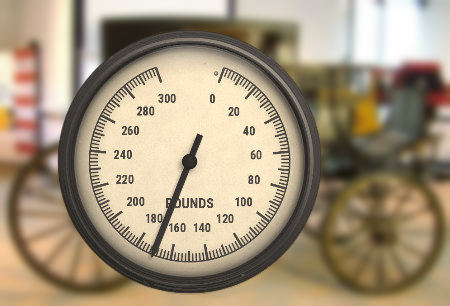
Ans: value=170 unit=lb
